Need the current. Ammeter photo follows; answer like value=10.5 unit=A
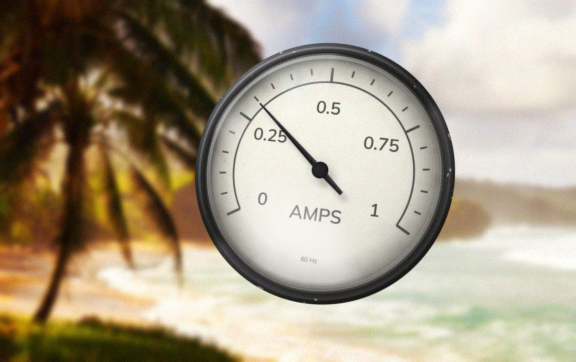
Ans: value=0.3 unit=A
